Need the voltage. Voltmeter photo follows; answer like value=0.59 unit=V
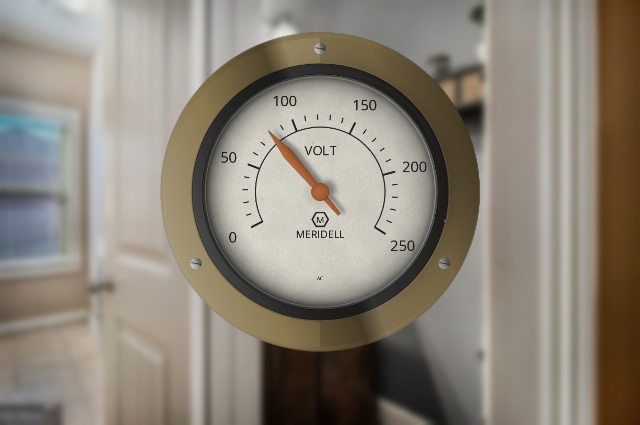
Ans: value=80 unit=V
